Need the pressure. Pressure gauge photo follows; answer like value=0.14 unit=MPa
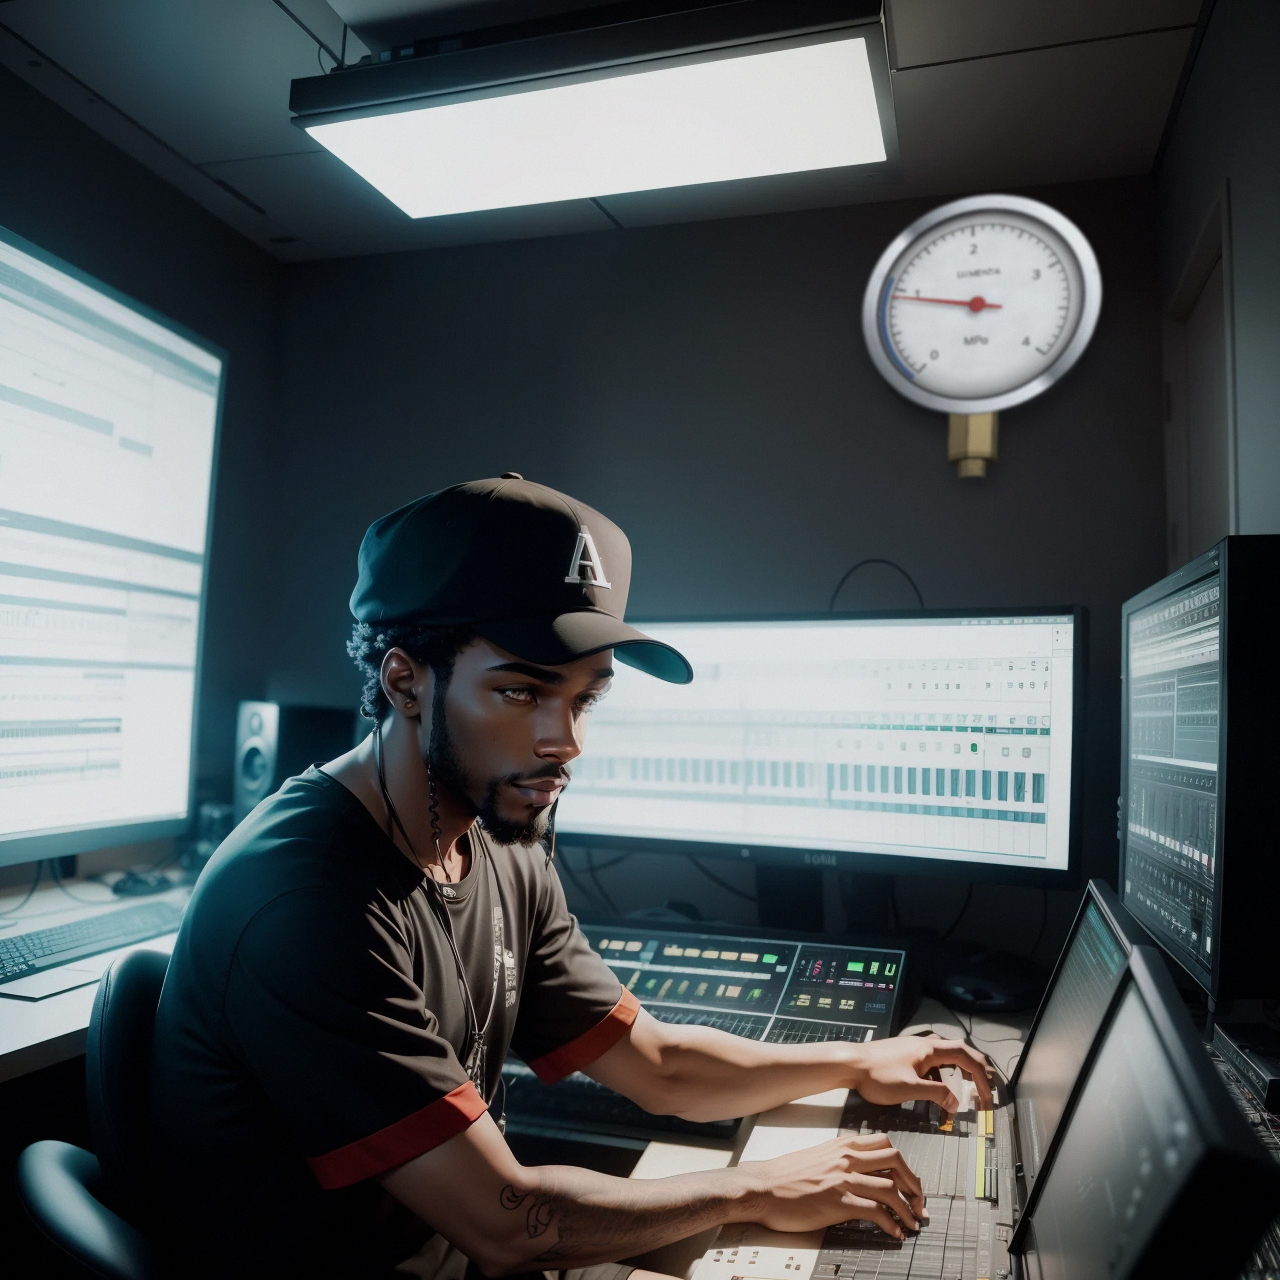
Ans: value=0.9 unit=MPa
